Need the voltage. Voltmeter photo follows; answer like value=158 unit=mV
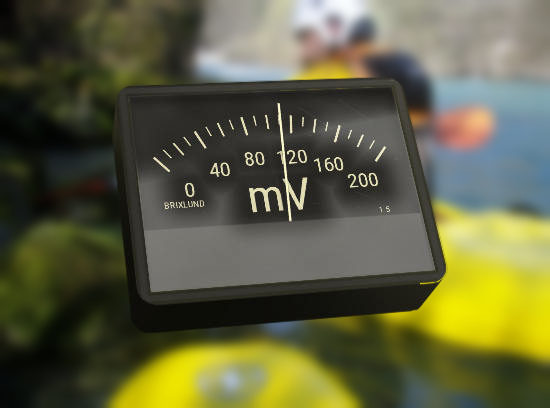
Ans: value=110 unit=mV
